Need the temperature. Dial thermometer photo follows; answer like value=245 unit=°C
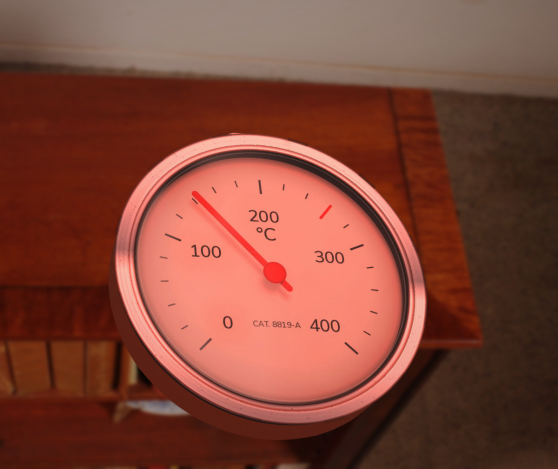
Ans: value=140 unit=°C
